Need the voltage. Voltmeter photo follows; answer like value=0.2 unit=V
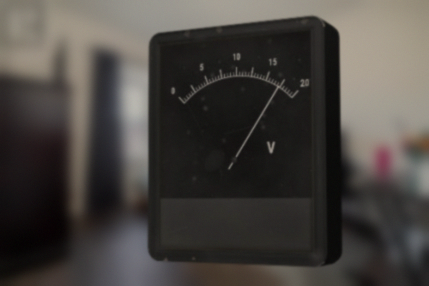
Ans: value=17.5 unit=V
